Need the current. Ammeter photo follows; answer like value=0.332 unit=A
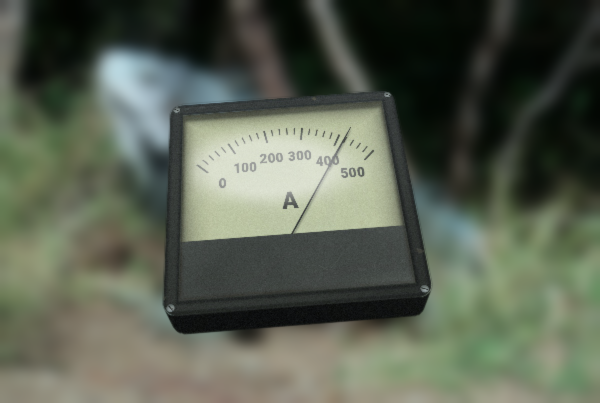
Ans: value=420 unit=A
